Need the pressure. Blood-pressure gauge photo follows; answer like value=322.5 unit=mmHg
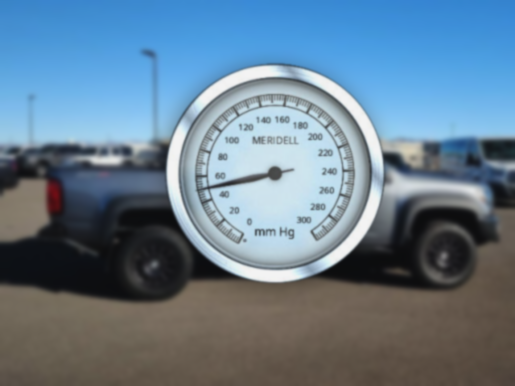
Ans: value=50 unit=mmHg
